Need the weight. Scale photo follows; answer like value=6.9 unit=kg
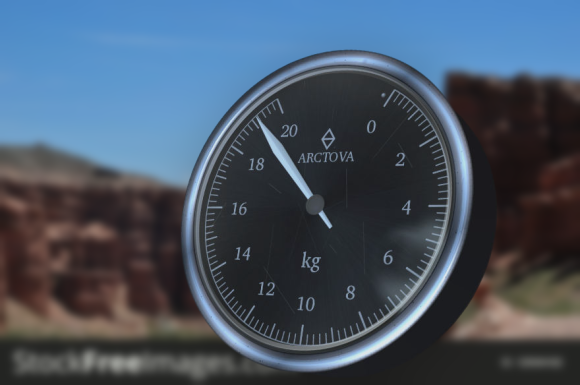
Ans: value=19.2 unit=kg
